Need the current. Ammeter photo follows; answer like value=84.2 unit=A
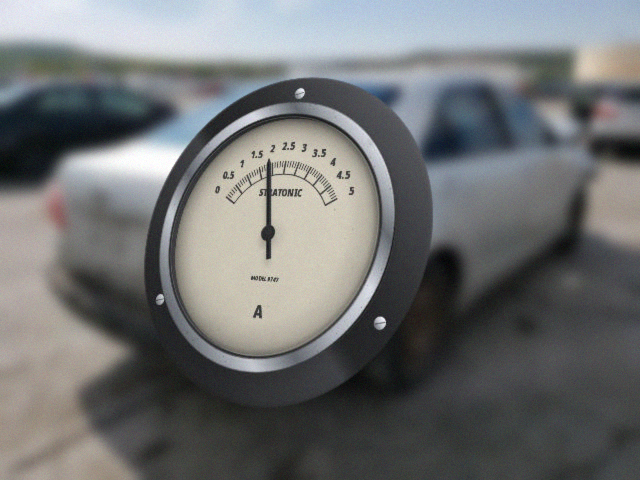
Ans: value=2 unit=A
